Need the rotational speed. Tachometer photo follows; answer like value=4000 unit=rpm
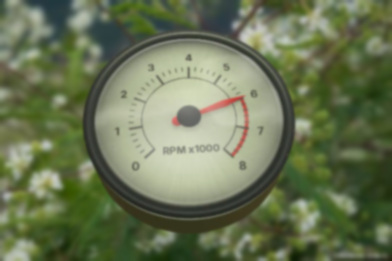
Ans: value=6000 unit=rpm
